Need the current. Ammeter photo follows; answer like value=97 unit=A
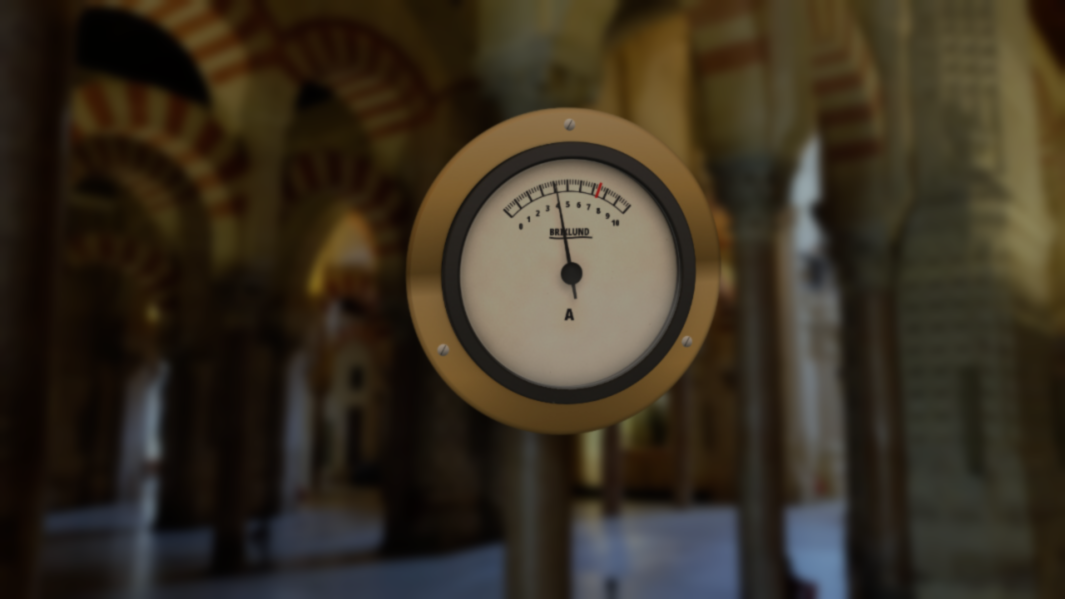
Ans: value=4 unit=A
